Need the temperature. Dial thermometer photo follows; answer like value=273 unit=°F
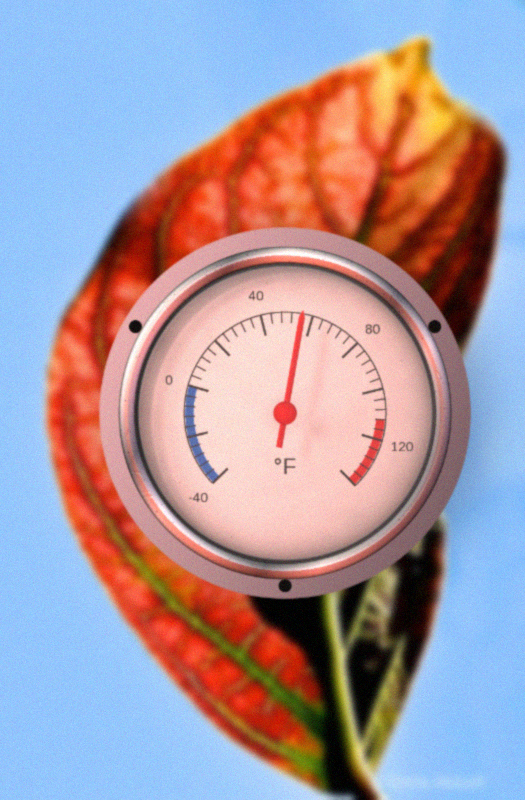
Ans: value=56 unit=°F
